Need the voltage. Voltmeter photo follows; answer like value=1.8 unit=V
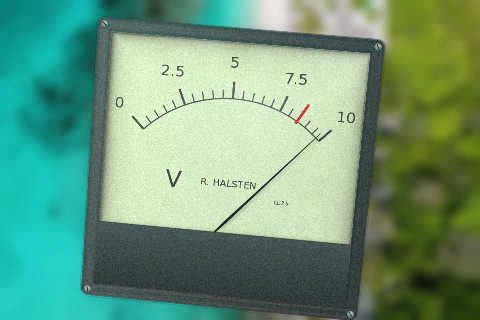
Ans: value=9.75 unit=V
